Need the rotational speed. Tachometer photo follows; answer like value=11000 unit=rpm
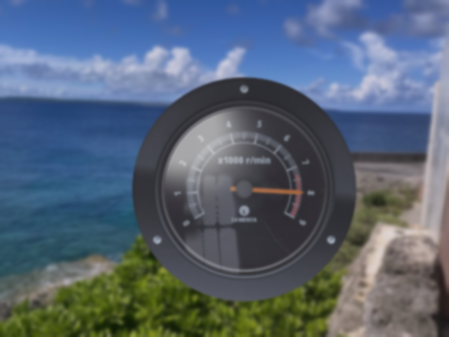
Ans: value=8000 unit=rpm
